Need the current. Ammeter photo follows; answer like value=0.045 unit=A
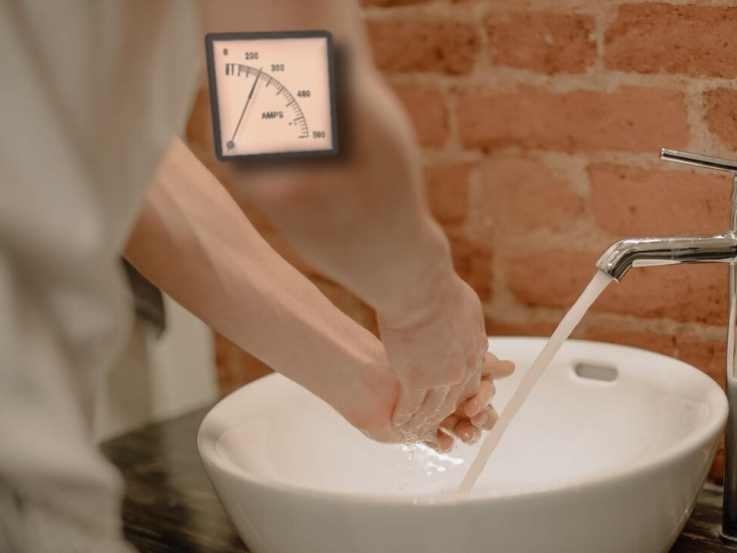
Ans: value=250 unit=A
